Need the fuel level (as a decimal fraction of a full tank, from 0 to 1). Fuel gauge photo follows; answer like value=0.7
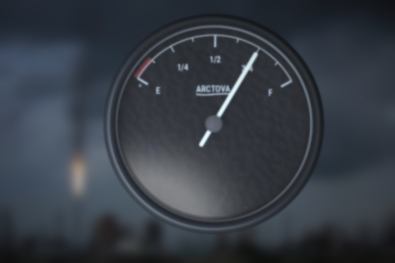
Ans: value=0.75
